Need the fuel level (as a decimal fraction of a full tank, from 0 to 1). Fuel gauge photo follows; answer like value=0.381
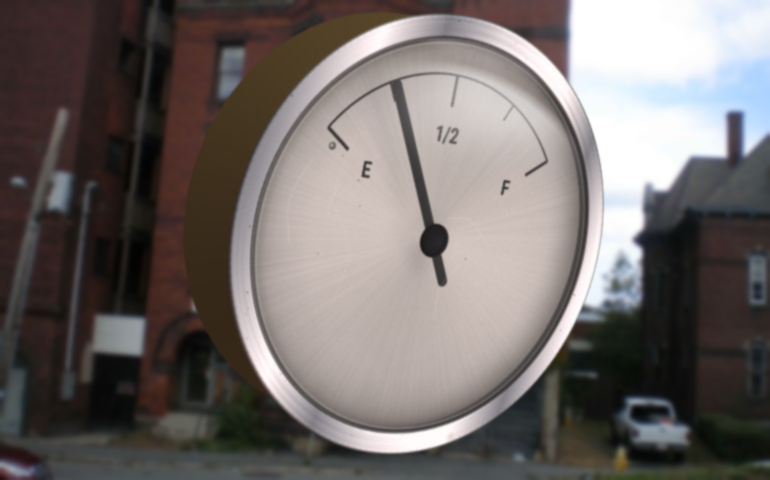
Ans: value=0.25
